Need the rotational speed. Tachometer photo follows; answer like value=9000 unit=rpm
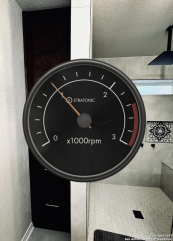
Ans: value=1000 unit=rpm
